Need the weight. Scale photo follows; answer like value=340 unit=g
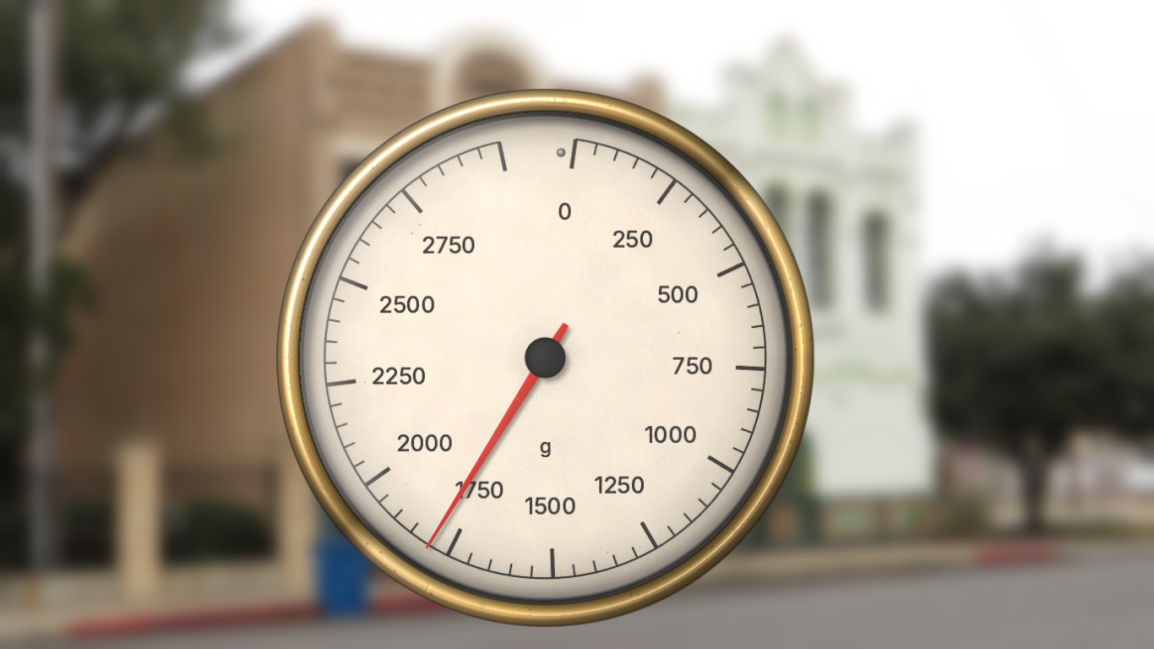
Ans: value=1800 unit=g
